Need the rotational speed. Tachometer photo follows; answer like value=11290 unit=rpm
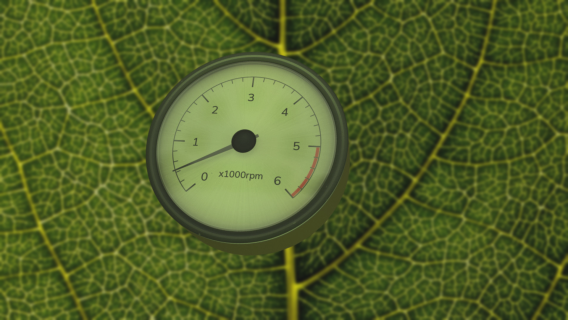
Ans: value=400 unit=rpm
